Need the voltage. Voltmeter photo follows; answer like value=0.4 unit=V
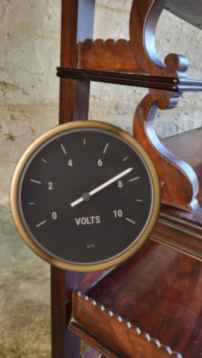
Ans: value=7.5 unit=V
